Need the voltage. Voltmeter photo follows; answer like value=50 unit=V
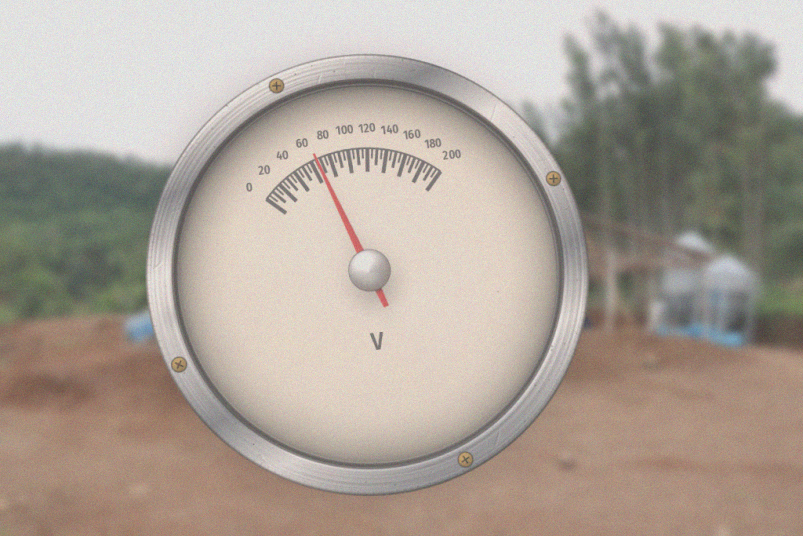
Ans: value=65 unit=V
